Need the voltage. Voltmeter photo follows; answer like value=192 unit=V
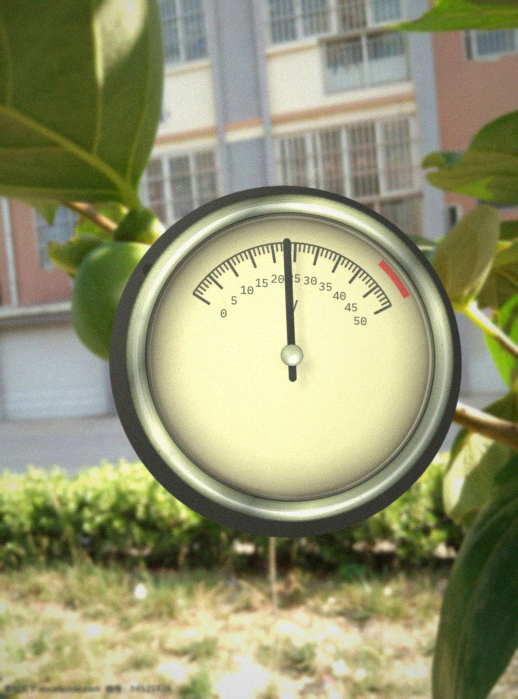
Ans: value=23 unit=V
